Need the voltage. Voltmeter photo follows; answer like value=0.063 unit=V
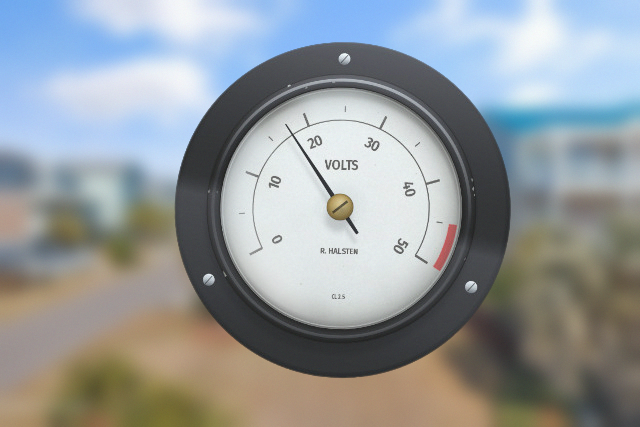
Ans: value=17.5 unit=V
